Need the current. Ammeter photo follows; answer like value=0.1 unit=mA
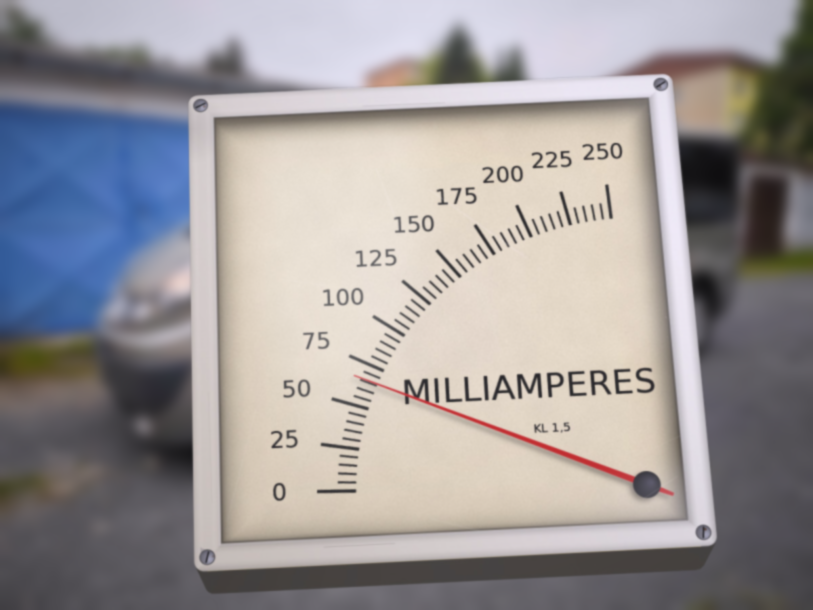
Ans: value=65 unit=mA
